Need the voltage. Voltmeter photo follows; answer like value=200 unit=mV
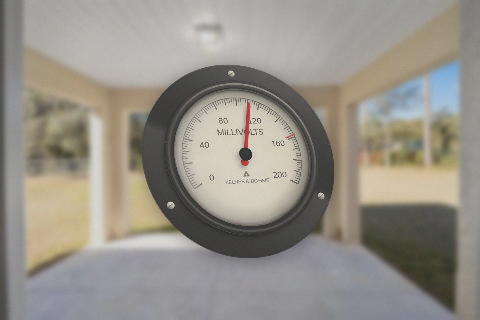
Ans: value=110 unit=mV
